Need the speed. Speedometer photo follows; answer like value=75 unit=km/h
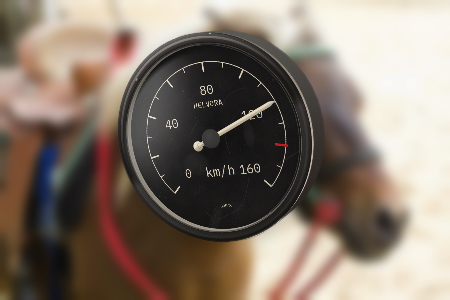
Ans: value=120 unit=km/h
